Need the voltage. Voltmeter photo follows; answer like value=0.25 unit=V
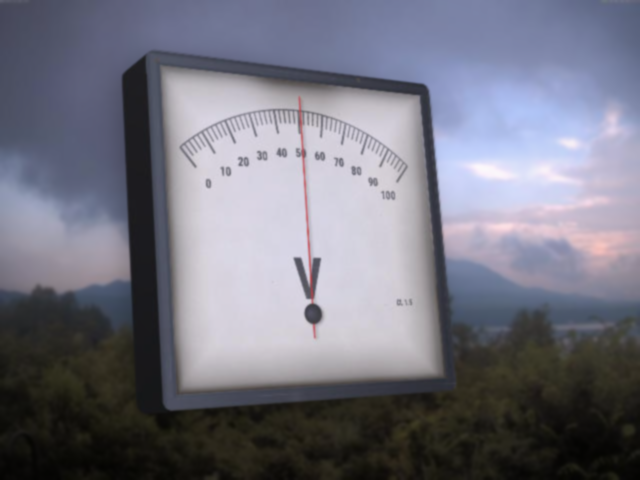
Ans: value=50 unit=V
